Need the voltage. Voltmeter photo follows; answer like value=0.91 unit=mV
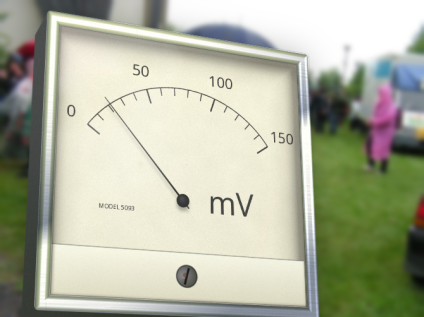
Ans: value=20 unit=mV
